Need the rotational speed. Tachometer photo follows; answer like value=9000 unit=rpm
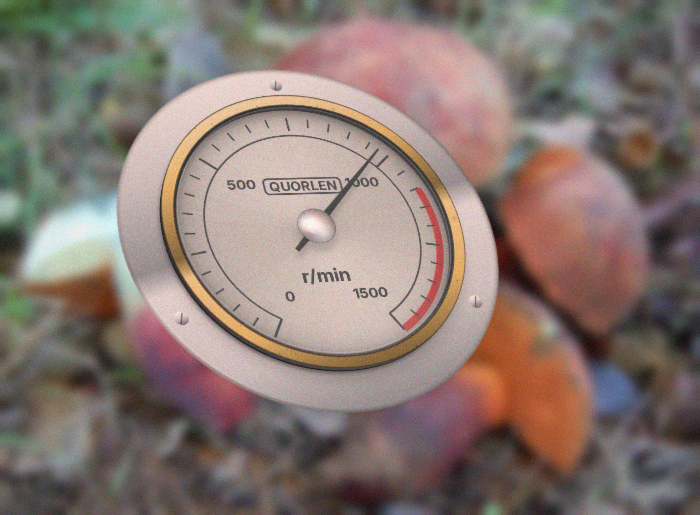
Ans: value=975 unit=rpm
